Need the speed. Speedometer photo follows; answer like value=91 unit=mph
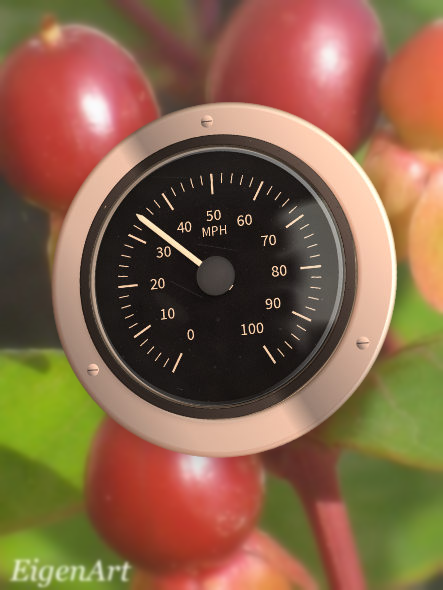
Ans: value=34 unit=mph
